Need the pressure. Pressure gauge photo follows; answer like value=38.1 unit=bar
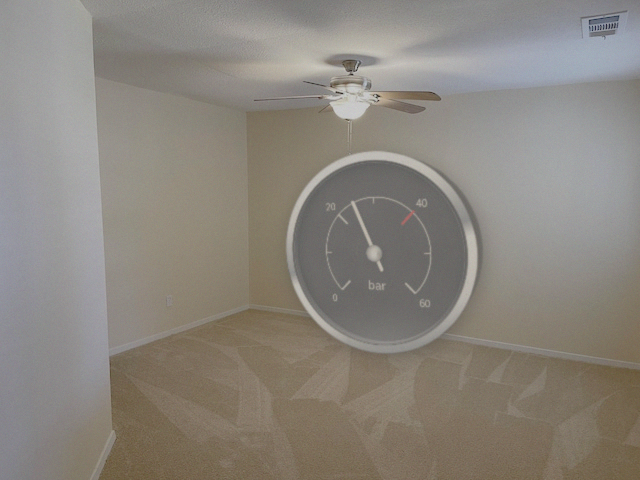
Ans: value=25 unit=bar
